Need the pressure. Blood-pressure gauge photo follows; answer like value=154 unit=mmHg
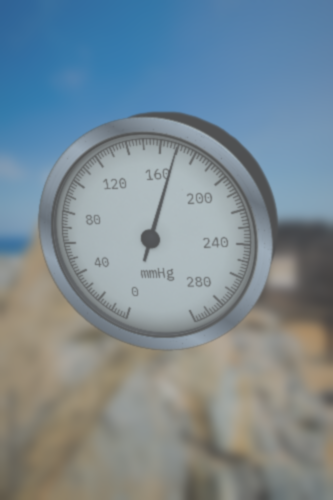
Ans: value=170 unit=mmHg
